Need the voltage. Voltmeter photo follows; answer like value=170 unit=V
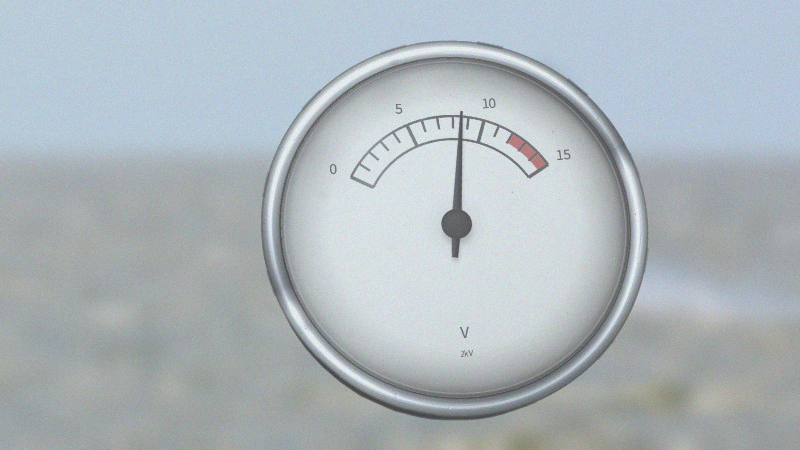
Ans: value=8.5 unit=V
